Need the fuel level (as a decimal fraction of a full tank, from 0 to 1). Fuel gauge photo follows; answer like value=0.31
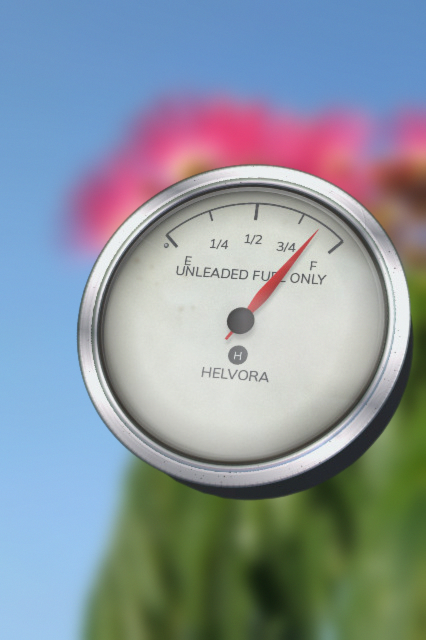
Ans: value=0.875
